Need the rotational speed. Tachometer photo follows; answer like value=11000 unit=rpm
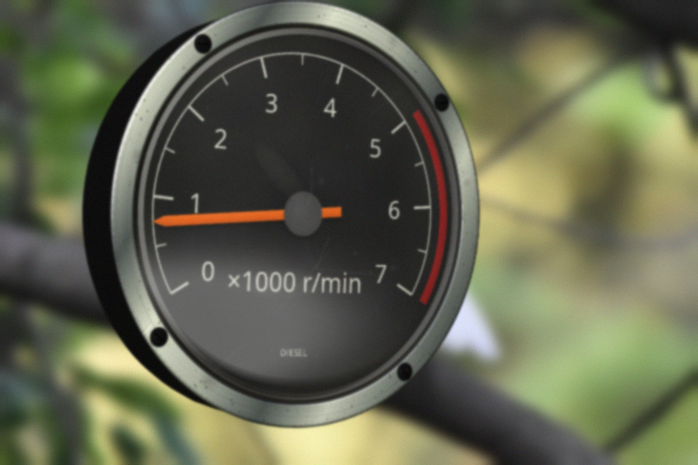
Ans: value=750 unit=rpm
